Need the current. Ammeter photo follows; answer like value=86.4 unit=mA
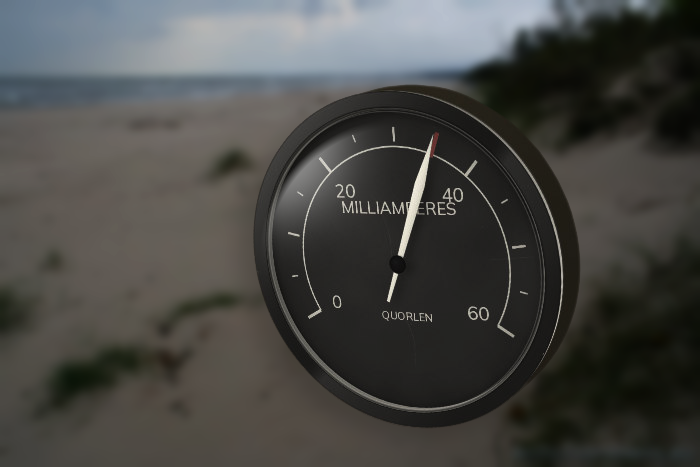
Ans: value=35 unit=mA
